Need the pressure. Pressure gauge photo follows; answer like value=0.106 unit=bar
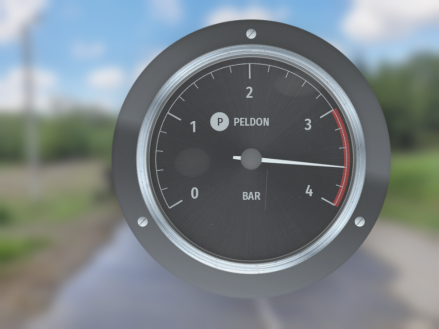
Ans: value=3.6 unit=bar
